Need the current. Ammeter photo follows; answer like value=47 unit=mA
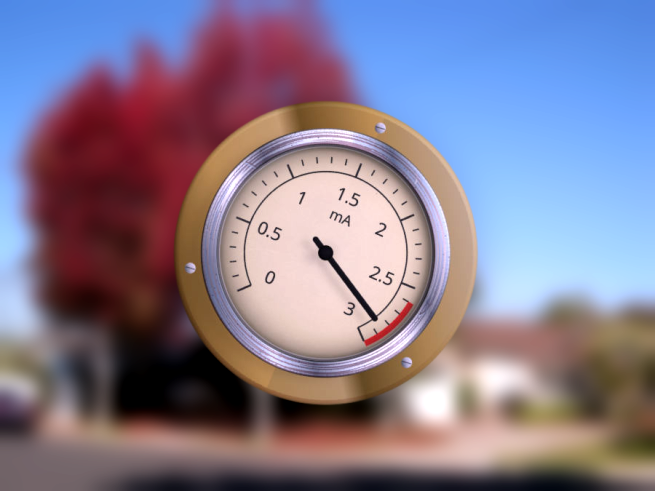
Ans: value=2.85 unit=mA
